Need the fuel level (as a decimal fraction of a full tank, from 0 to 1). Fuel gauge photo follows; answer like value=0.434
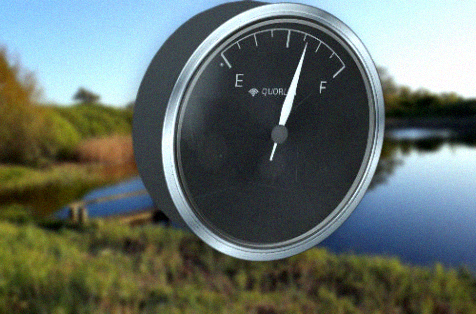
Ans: value=0.625
